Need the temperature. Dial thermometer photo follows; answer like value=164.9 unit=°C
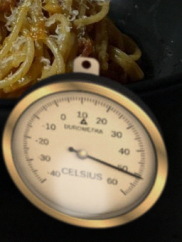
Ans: value=50 unit=°C
